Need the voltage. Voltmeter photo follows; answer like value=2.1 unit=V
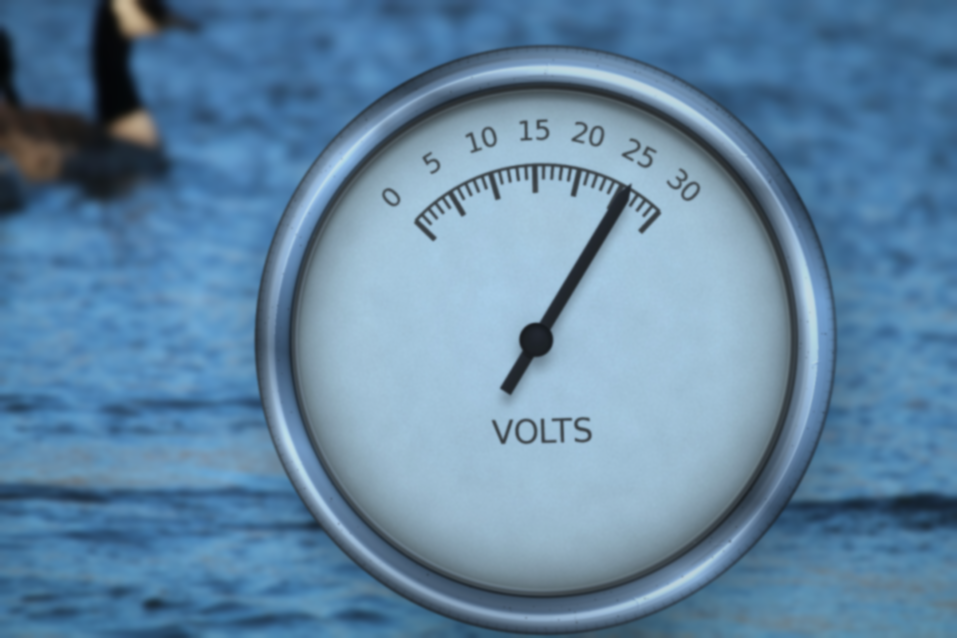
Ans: value=26 unit=V
